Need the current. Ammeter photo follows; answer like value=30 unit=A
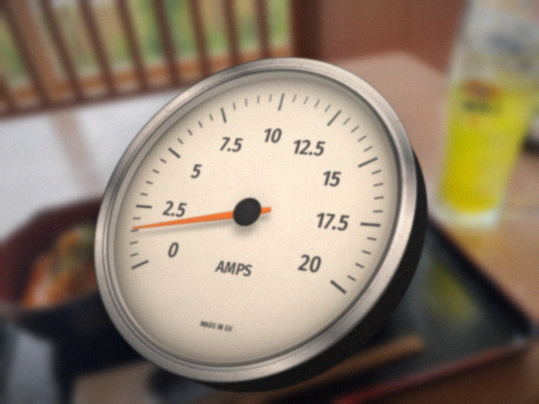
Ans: value=1.5 unit=A
